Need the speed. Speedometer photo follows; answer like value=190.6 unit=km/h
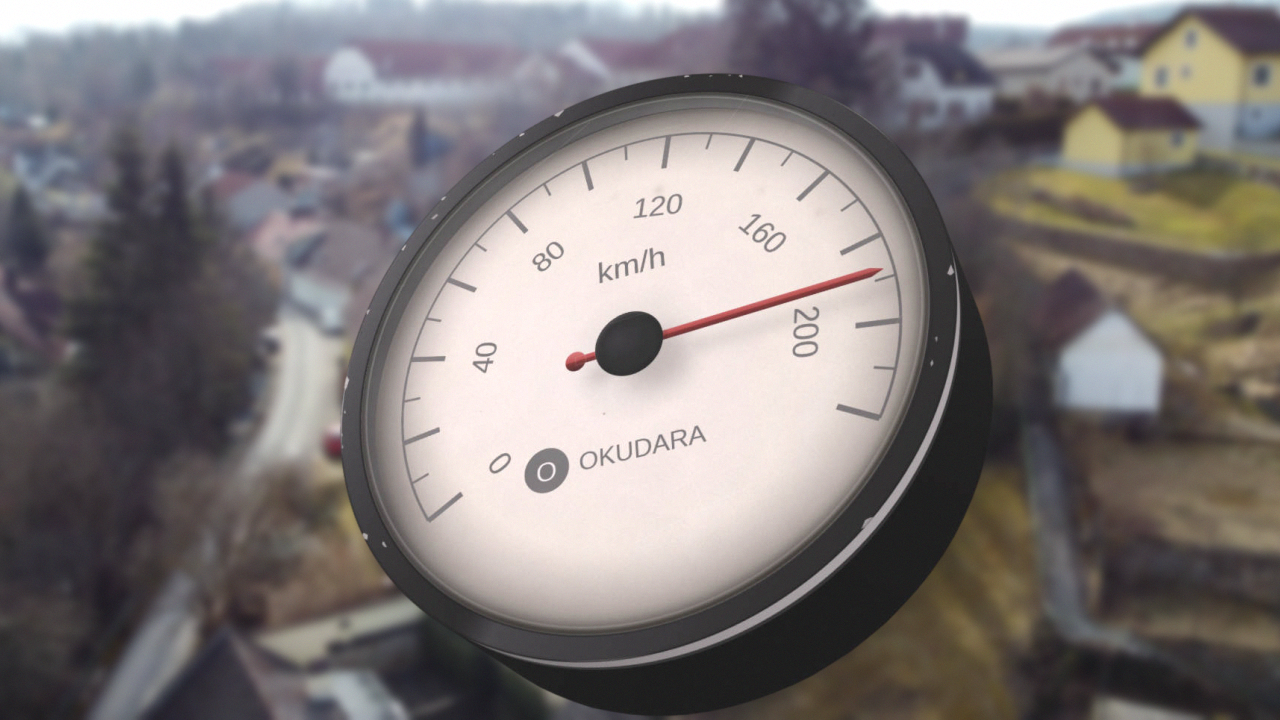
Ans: value=190 unit=km/h
